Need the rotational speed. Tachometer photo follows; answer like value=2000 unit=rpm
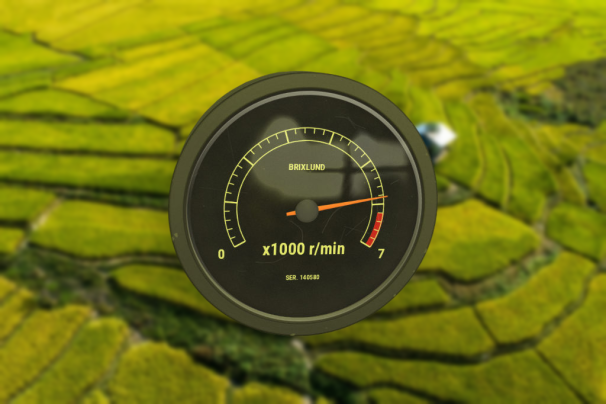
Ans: value=5800 unit=rpm
